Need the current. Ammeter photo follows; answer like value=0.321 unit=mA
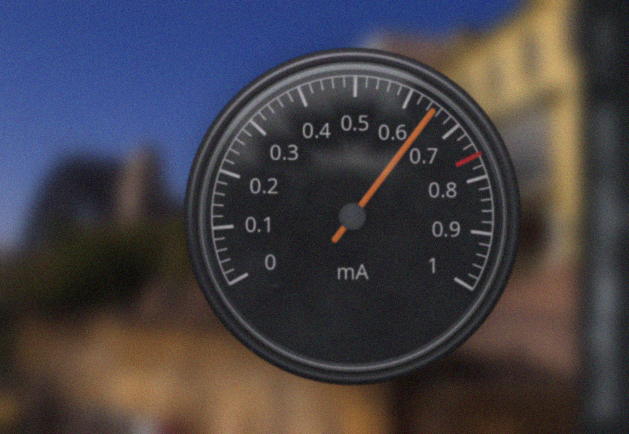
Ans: value=0.65 unit=mA
